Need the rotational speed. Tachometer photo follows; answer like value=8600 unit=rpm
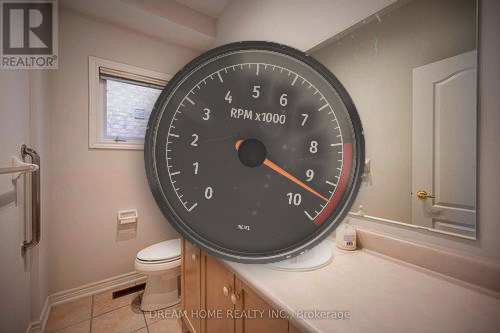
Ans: value=9400 unit=rpm
